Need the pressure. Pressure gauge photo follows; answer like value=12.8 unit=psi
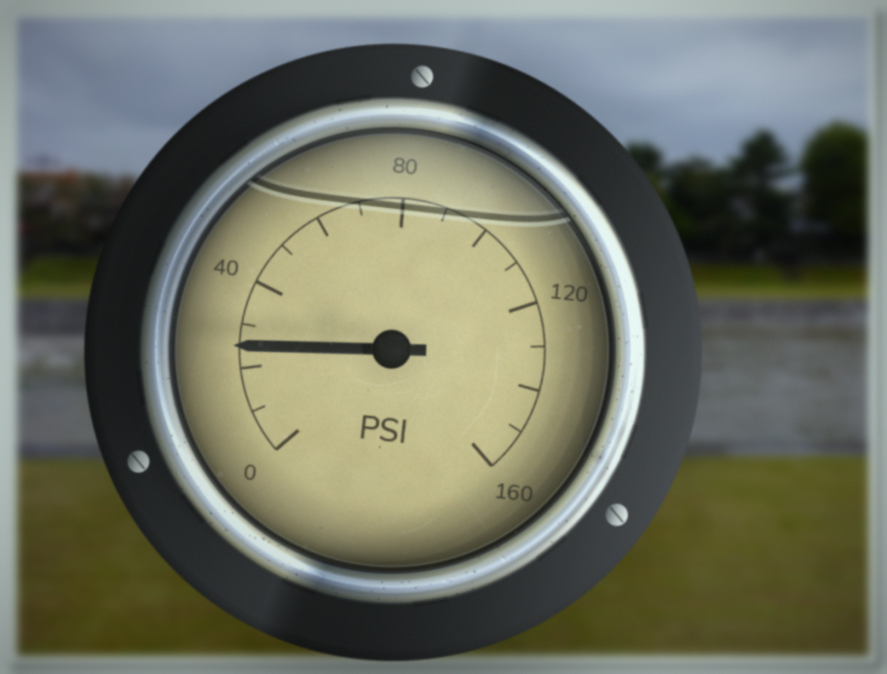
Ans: value=25 unit=psi
